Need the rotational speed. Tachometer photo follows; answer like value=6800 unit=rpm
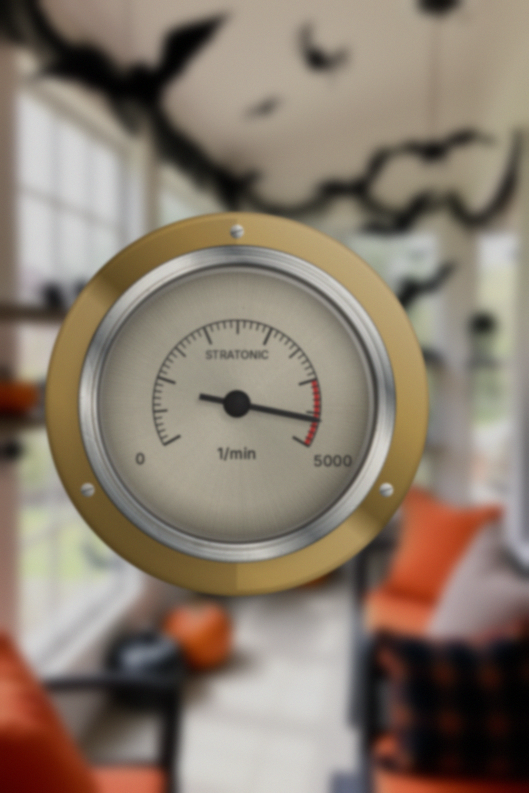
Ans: value=4600 unit=rpm
